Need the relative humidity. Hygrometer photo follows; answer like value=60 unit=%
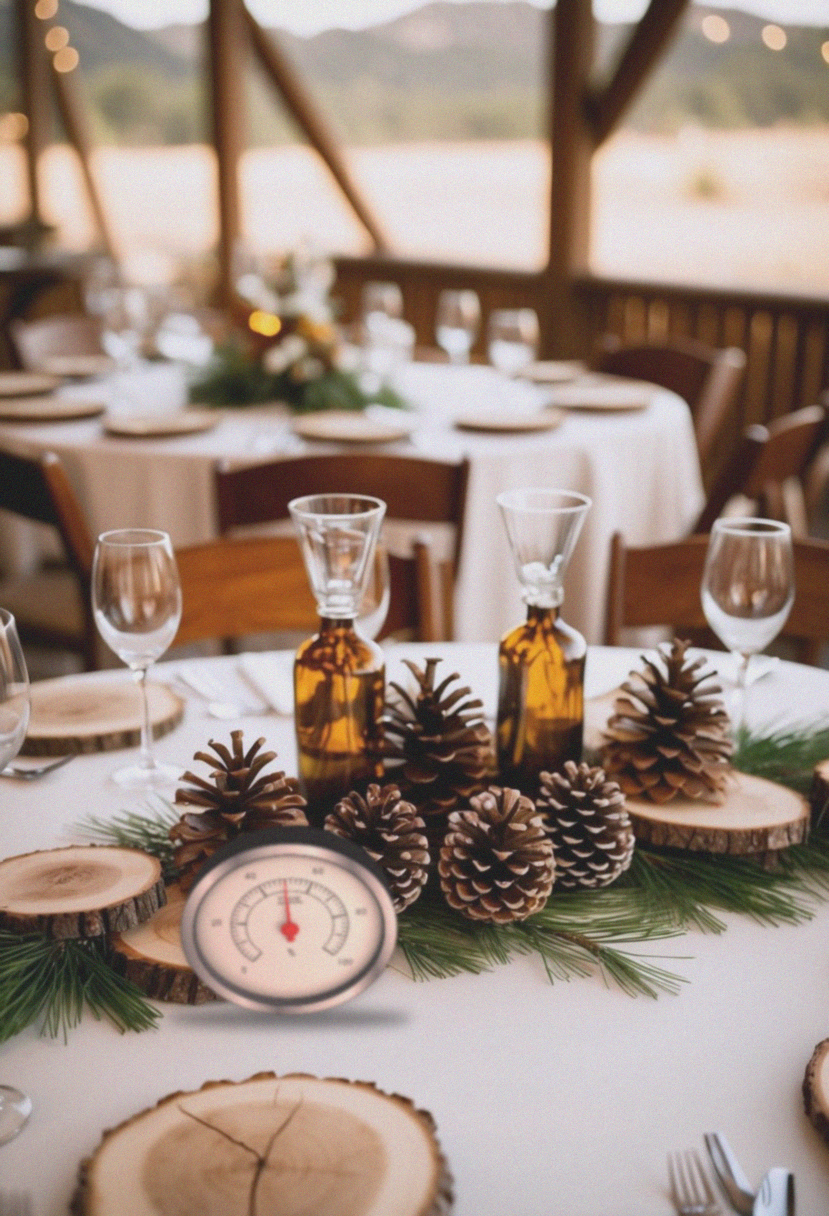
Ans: value=50 unit=%
